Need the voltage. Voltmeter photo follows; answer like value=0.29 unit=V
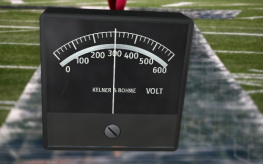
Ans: value=300 unit=V
